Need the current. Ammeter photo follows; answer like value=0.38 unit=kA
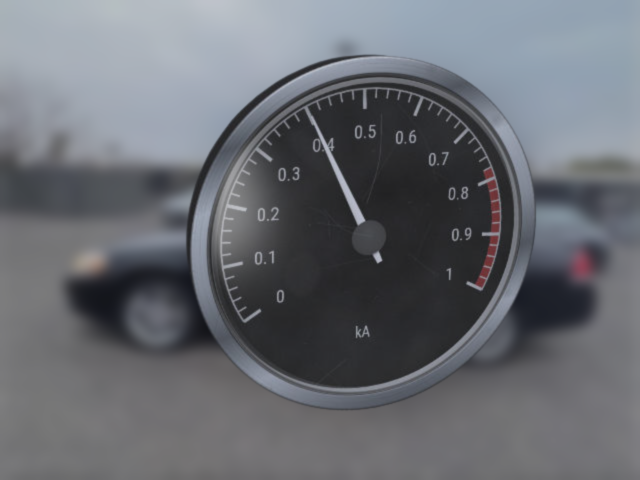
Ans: value=0.4 unit=kA
